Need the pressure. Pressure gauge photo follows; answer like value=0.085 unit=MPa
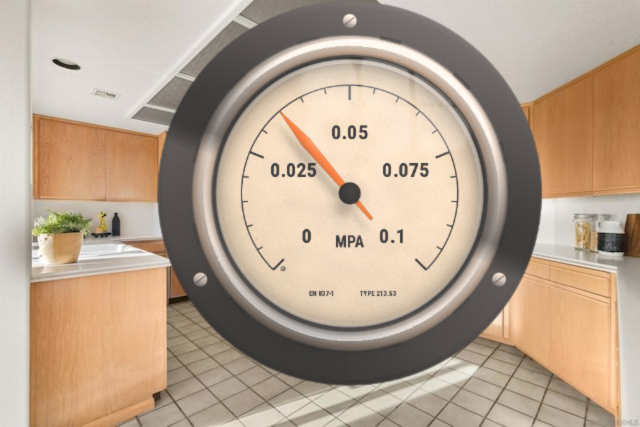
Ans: value=0.035 unit=MPa
